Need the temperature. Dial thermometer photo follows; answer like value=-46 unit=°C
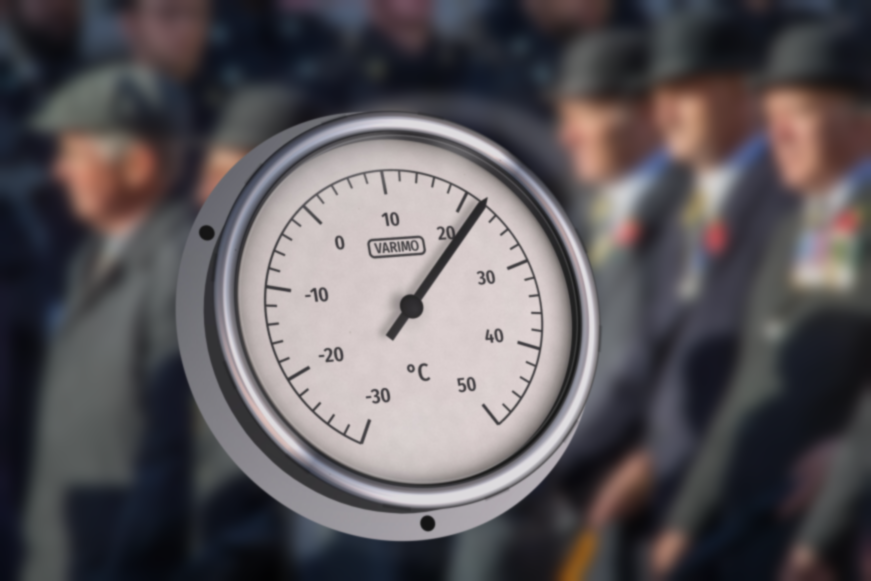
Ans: value=22 unit=°C
